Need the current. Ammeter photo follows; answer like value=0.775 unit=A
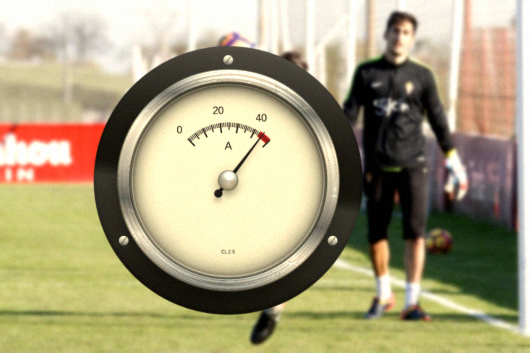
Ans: value=45 unit=A
